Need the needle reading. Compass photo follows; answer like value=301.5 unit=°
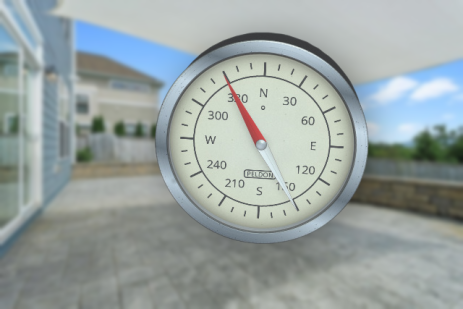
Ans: value=330 unit=°
